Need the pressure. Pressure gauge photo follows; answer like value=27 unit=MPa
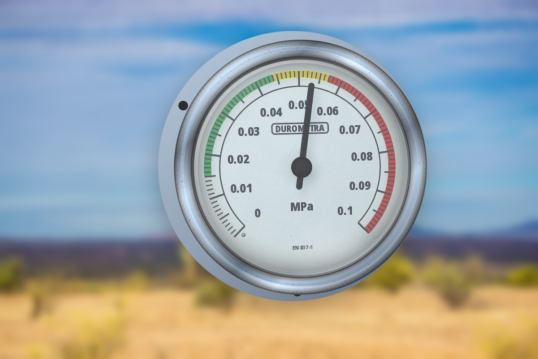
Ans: value=0.053 unit=MPa
